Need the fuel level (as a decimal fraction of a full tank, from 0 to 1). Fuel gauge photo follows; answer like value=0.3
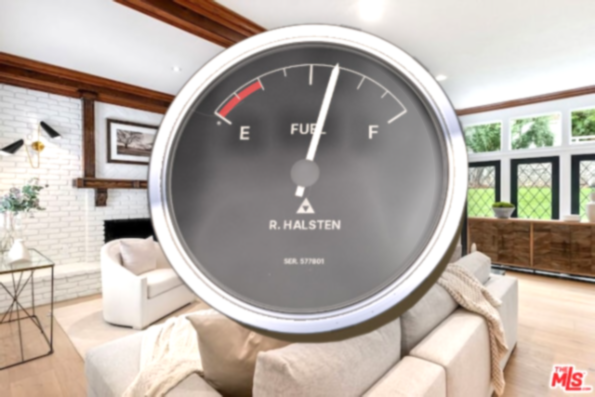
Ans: value=0.625
